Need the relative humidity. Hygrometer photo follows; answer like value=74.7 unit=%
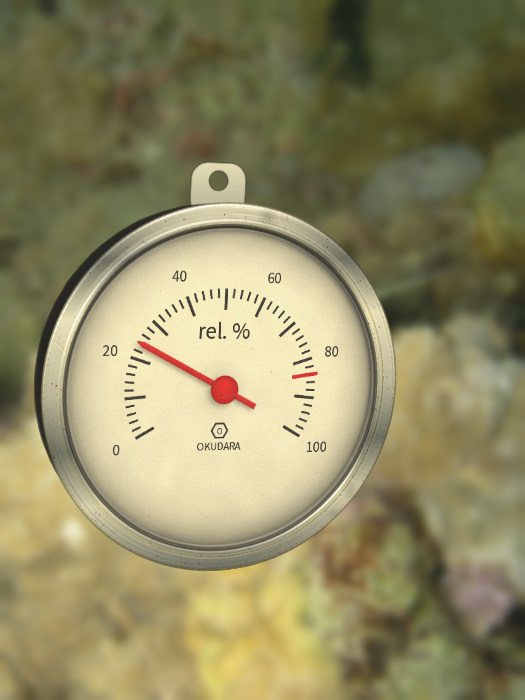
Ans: value=24 unit=%
